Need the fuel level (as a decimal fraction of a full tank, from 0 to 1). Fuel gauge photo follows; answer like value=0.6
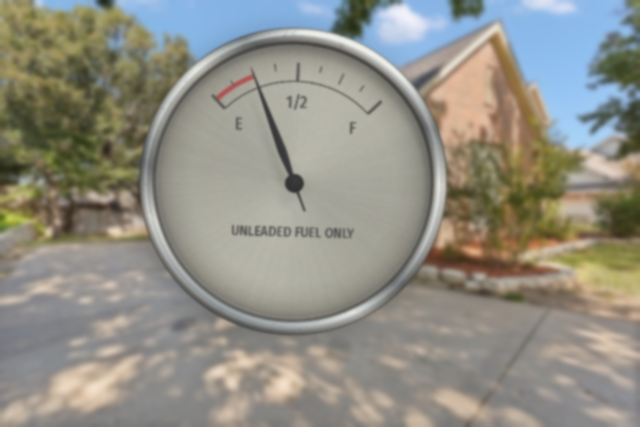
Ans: value=0.25
